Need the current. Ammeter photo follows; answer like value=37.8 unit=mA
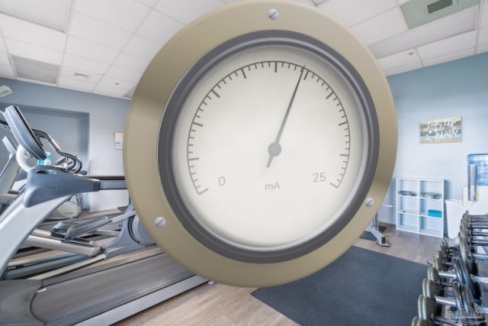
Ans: value=14.5 unit=mA
